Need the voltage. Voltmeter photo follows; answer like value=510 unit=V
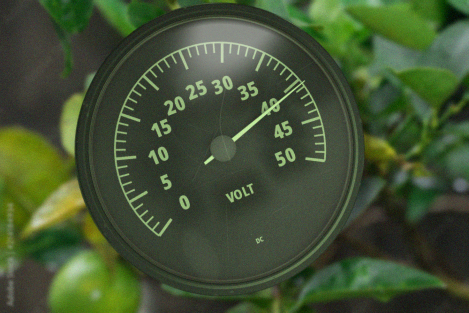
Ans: value=40.5 unit=V
